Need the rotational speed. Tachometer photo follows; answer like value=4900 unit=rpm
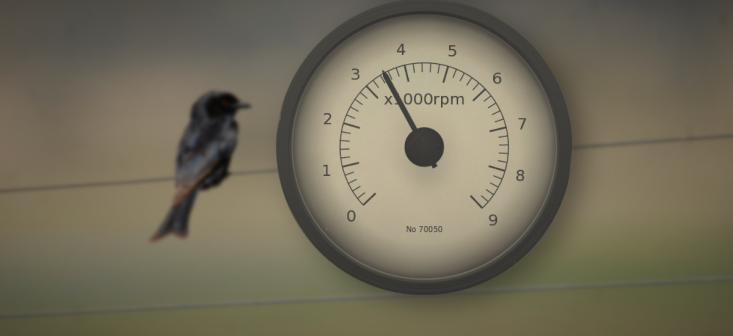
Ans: value=3500 unit=rpm
